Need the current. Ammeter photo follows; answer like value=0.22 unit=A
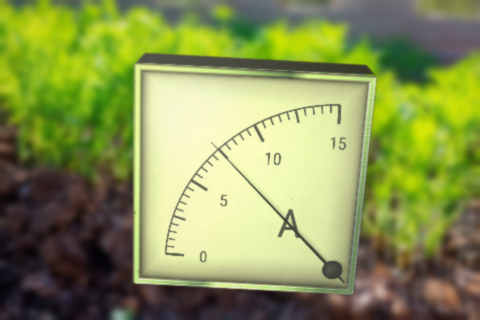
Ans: value=7.5 unit=A
